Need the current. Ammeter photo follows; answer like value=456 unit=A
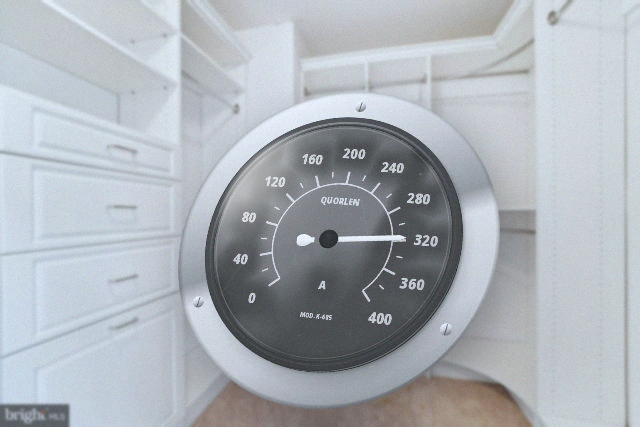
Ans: value=320 unit=A
